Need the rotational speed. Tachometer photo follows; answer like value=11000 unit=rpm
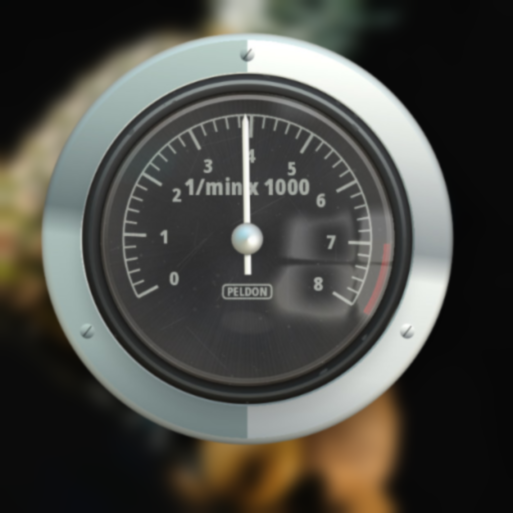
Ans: value=3900 unit=rpm
